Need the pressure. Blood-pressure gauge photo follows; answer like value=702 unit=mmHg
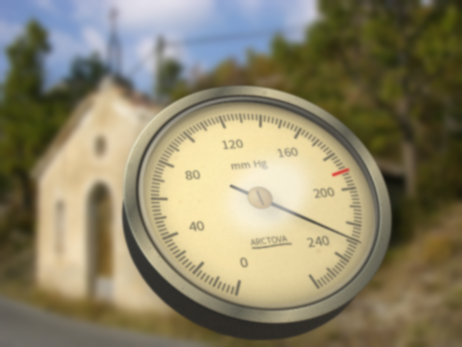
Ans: value=230 unit=mmHg
